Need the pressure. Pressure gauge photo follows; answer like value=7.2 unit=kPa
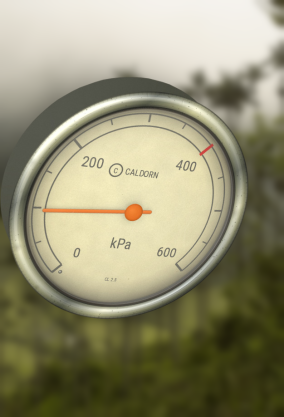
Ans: value=100 unit=kPa
